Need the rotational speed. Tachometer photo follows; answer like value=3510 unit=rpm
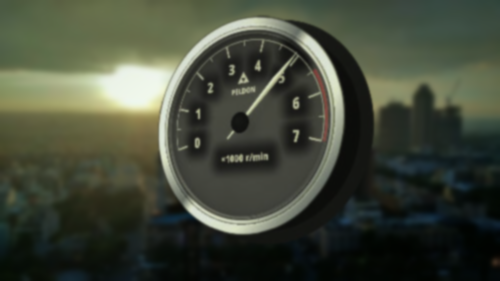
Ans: value=5000 unit=rpm
